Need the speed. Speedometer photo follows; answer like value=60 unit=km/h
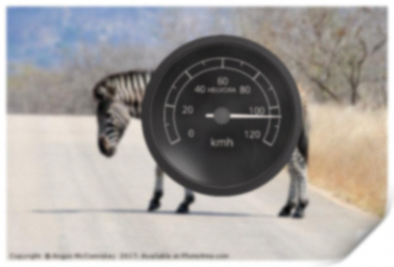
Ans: value=105 unit=km/h
